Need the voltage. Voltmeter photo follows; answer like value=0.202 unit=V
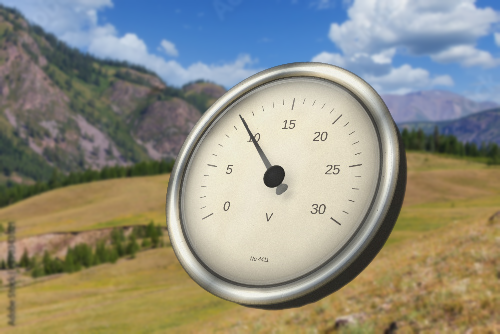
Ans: value=10 unit=V
